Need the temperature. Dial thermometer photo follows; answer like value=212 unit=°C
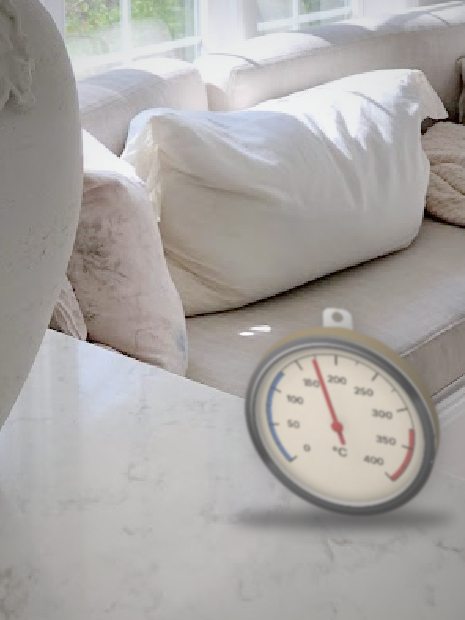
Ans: value=175 unit=°C
